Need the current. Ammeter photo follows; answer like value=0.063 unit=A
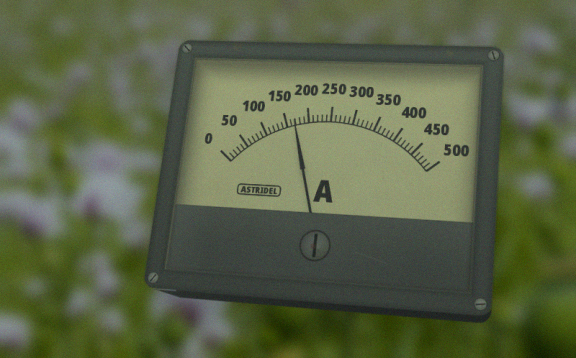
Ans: value=170 unit=A
